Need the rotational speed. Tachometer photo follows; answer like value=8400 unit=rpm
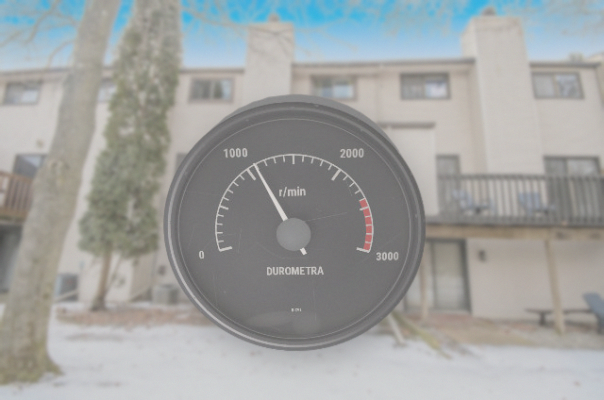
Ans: value=1100 unit=rpm
